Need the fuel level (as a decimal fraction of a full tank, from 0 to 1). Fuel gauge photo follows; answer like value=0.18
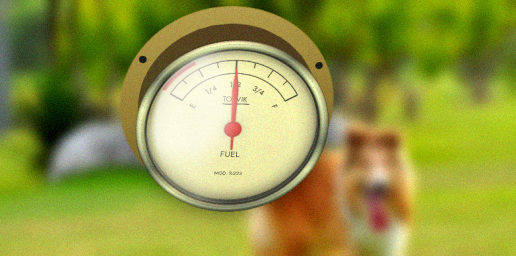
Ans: value=0.5
